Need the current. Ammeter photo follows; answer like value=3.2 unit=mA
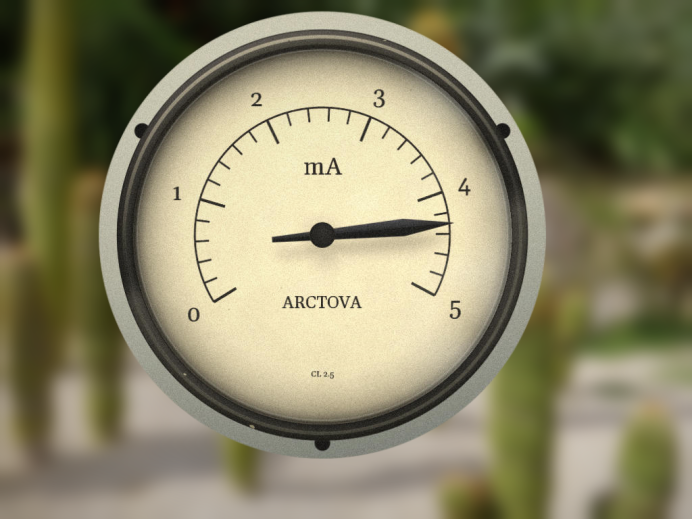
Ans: value=4.3 unit=mA
